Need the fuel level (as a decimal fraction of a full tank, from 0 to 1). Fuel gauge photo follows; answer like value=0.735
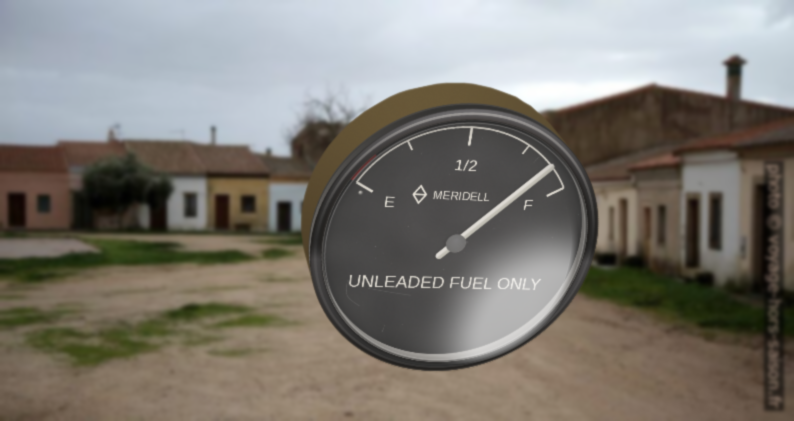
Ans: value=0.875
